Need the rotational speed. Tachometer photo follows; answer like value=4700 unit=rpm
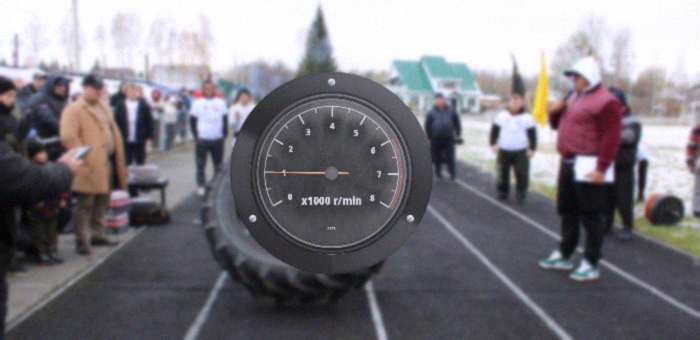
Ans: value=1000 unit=rpm
